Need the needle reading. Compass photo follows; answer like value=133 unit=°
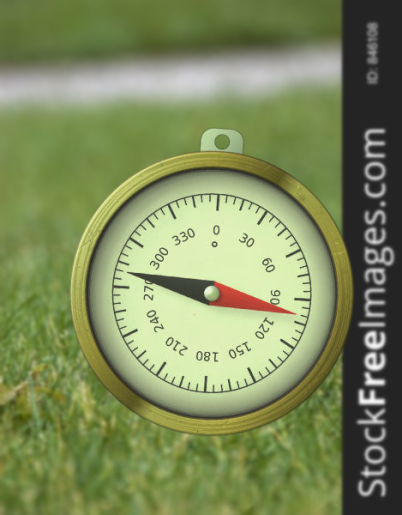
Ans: value=100 unit=°
